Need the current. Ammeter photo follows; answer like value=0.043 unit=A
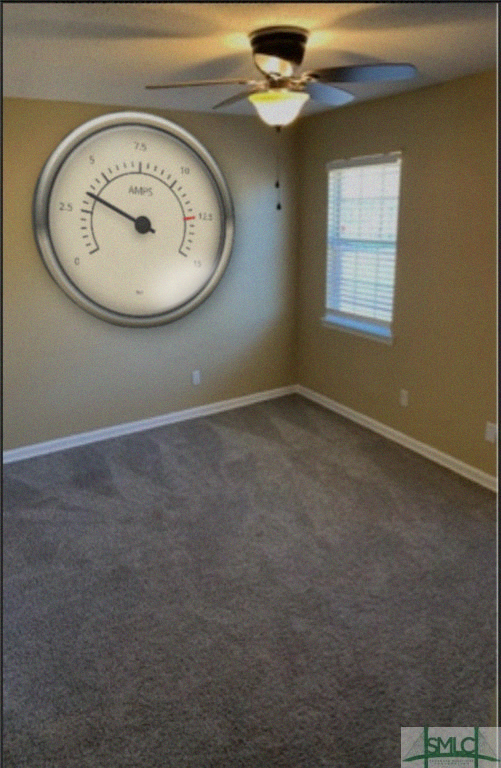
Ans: value=3.5 unit=A
